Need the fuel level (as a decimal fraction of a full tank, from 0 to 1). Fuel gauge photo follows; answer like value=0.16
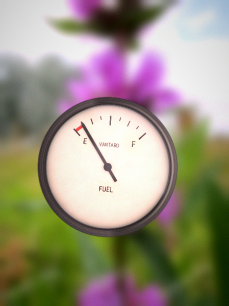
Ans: value=0.125
